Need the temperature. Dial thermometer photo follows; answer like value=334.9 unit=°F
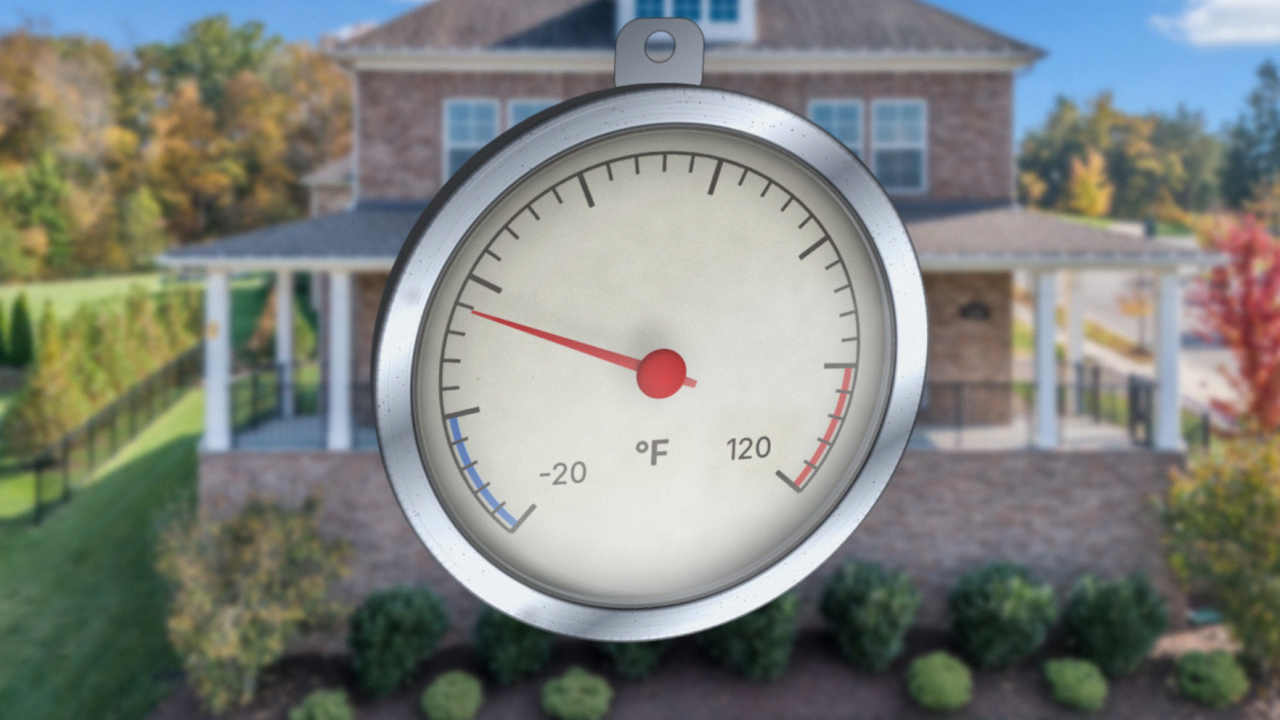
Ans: value=16 unit=°F
